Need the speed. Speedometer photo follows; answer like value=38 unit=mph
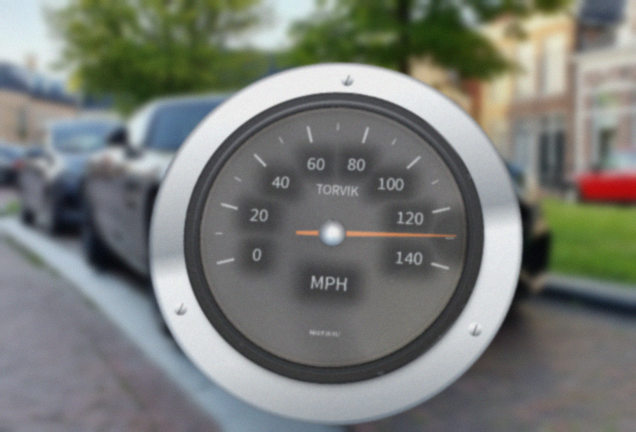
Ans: value=130 unit=mph
